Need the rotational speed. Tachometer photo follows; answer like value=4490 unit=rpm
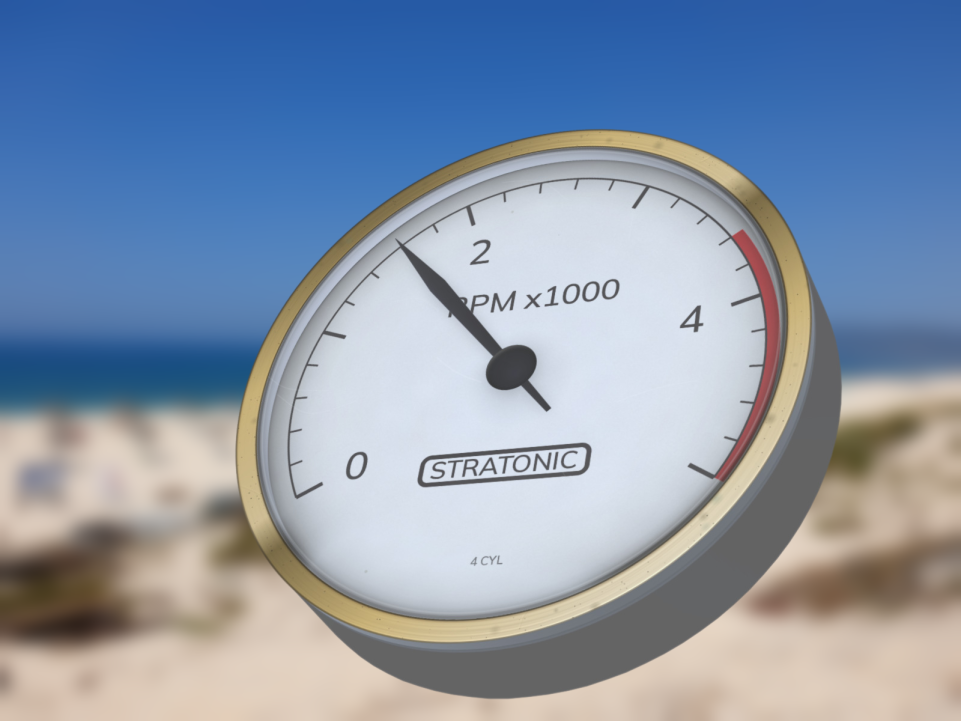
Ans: value=1600 unit=rpm
